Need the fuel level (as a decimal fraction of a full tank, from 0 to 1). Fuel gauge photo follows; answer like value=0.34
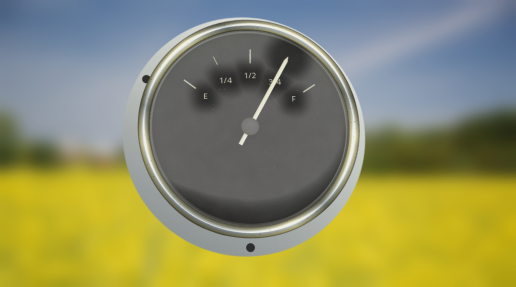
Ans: value=0.75
